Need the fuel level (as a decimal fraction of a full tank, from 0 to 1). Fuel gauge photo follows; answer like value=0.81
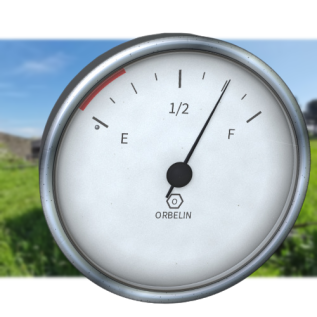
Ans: value=0.75
